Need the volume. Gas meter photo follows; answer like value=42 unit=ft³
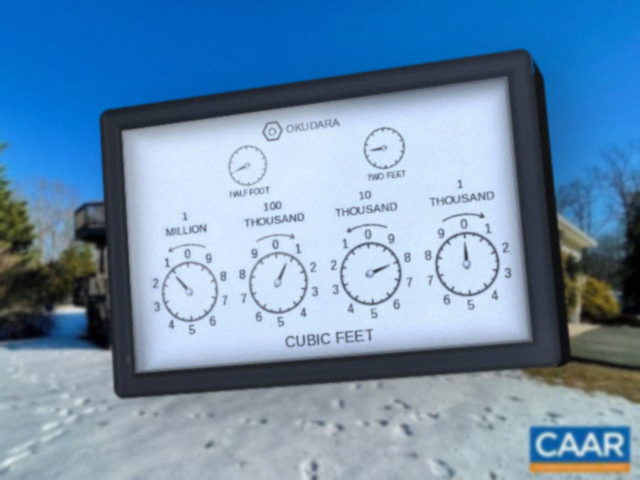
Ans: value=108000 unit=ft³
